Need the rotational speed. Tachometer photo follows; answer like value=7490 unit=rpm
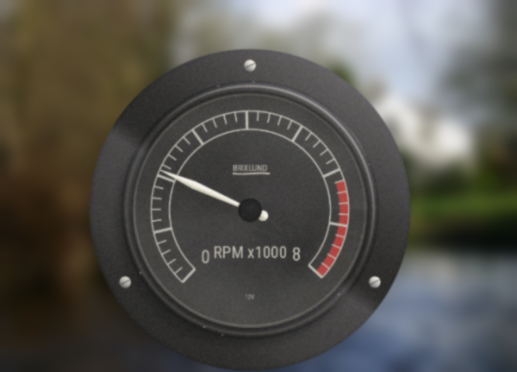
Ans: value=2100 unit=rpm
